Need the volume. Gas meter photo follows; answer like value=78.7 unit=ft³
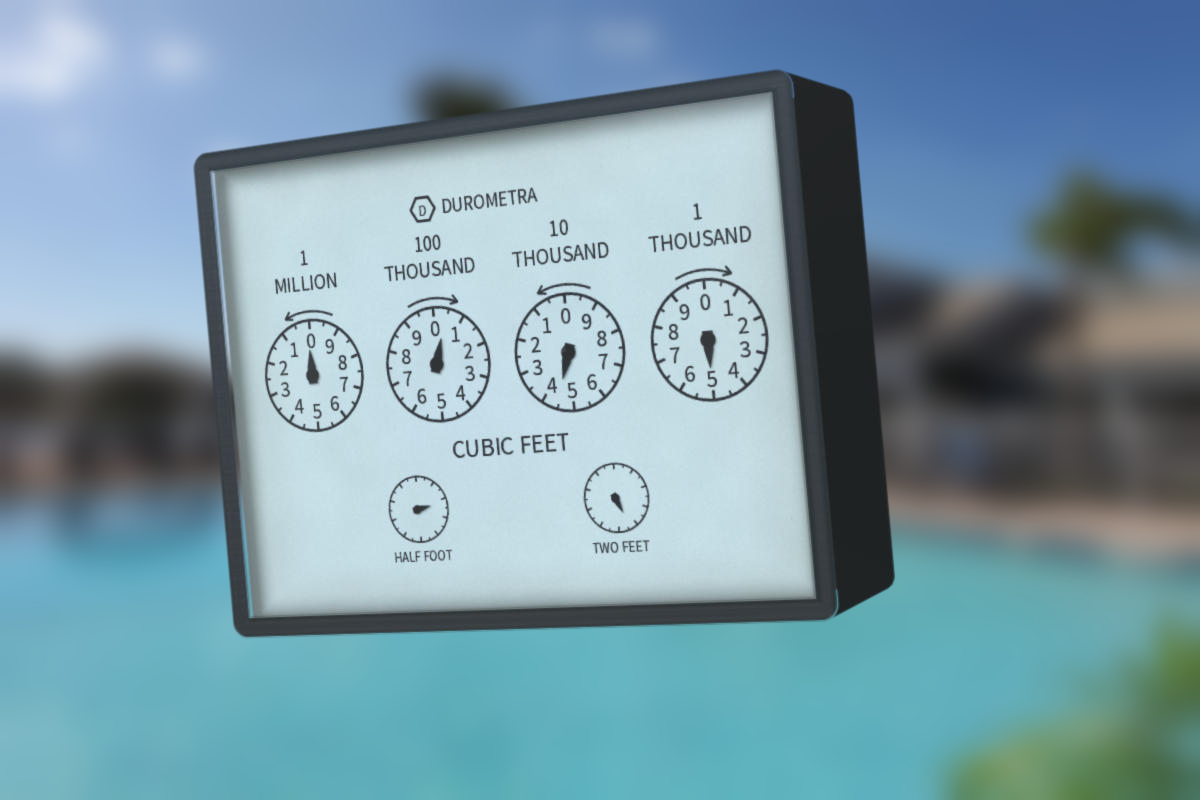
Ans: value=4500 unit=ft³
